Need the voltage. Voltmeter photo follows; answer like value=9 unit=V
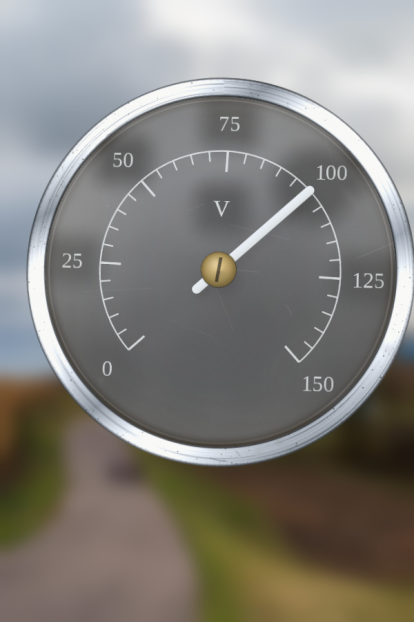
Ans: value=100 unit=V
